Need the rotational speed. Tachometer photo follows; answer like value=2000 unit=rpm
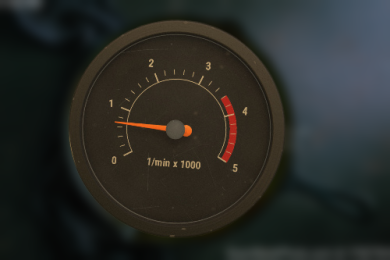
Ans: value=700 unit=rpm
